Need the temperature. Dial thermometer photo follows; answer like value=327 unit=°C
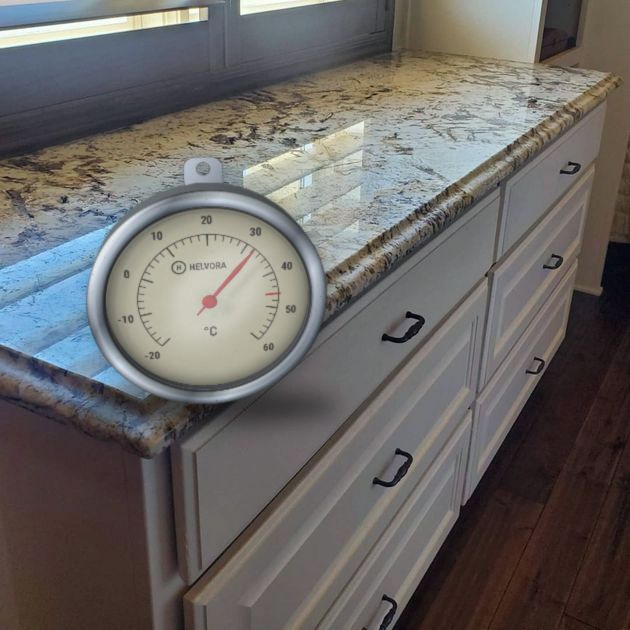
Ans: value=32 unit=°C
